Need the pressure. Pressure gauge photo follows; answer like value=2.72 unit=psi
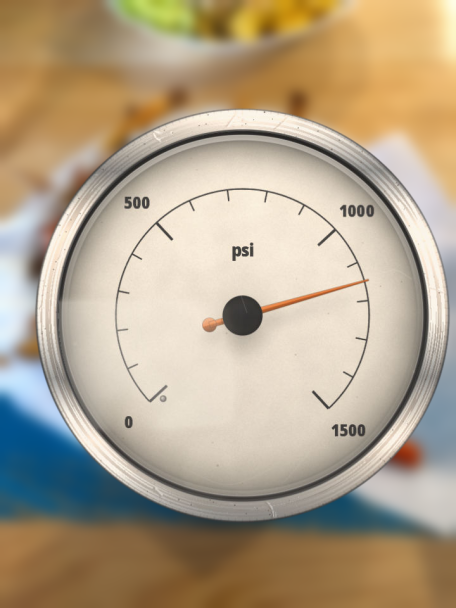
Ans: value=1150 unit=psi
